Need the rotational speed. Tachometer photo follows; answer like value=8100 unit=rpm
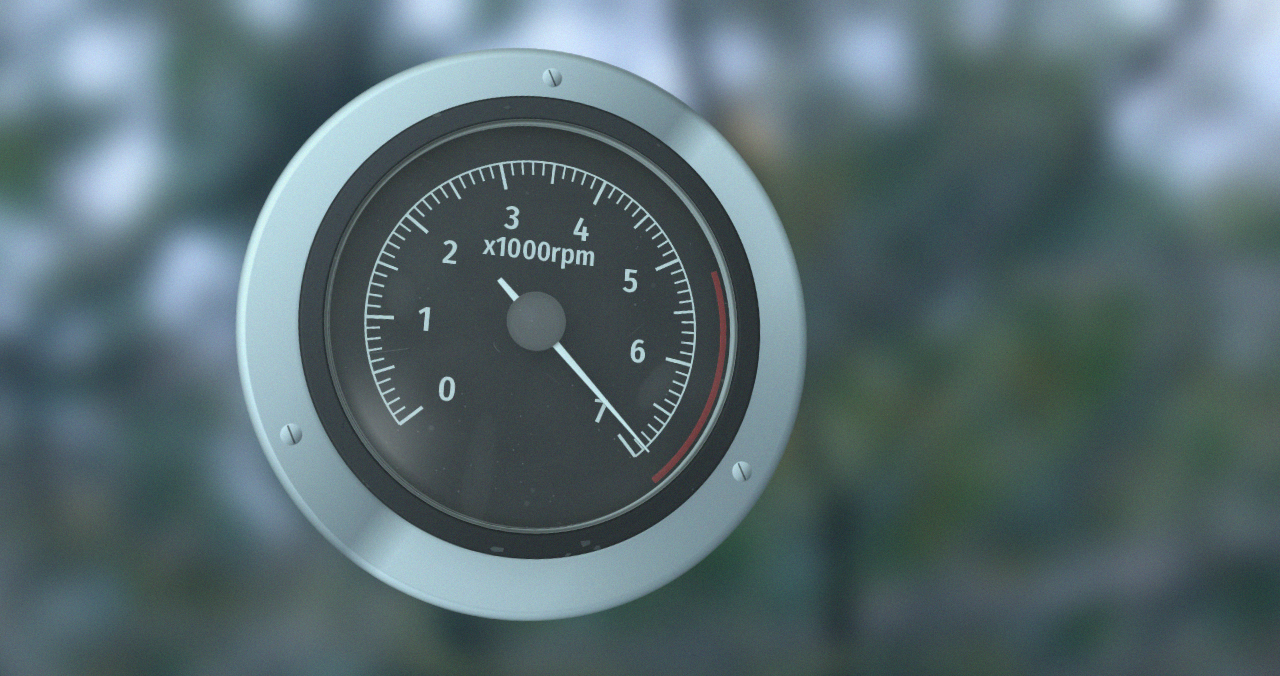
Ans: value=6900 unit=rpm
